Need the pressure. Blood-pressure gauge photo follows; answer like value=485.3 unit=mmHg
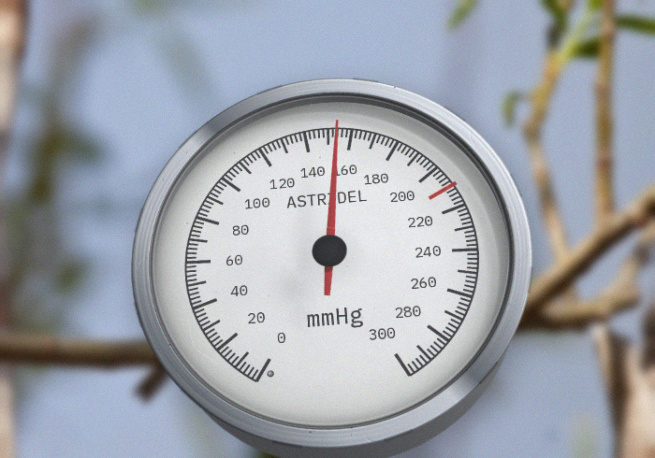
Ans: value=154 unit=mmHg
